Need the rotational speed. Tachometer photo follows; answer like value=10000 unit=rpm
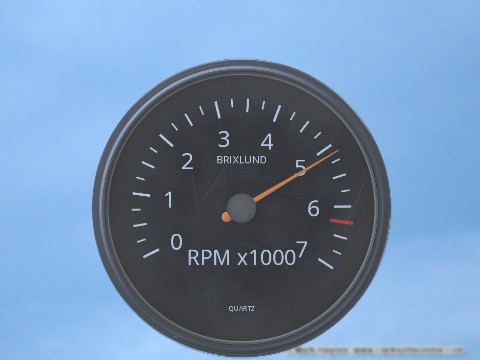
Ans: value=5125 unit=rpm
